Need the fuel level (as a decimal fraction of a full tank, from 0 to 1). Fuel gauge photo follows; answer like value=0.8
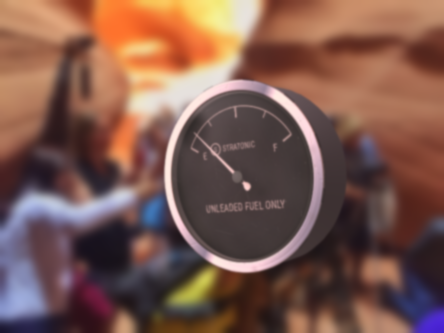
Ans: value=0.125
